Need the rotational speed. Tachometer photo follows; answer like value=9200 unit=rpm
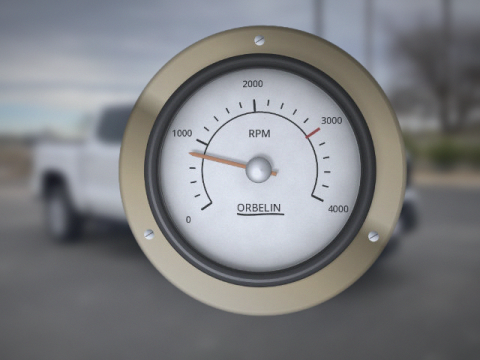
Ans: value=800 unit=rpm
